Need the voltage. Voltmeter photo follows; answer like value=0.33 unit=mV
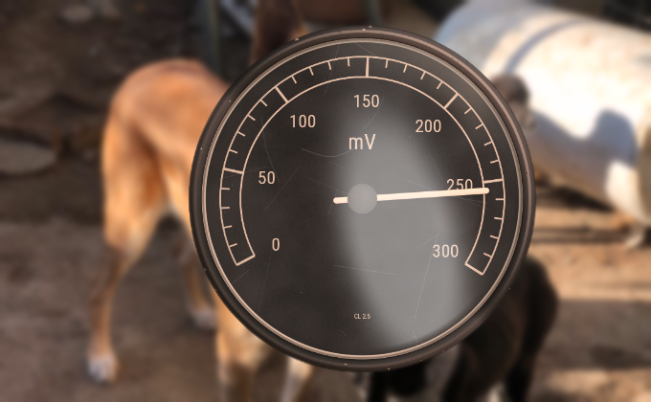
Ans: value=255 unit=mV
